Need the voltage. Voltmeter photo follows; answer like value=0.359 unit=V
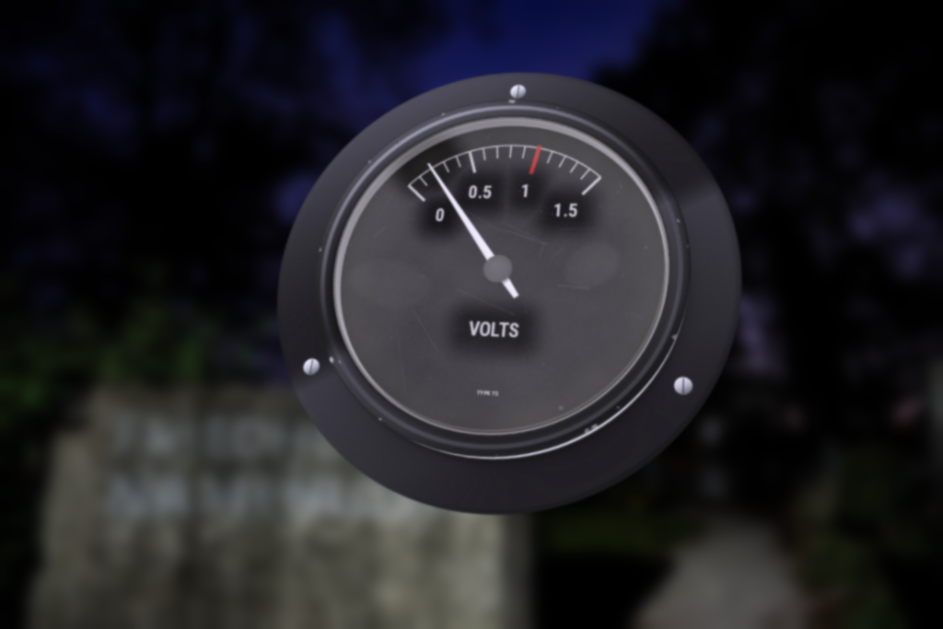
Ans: value=0.2 unit=V
